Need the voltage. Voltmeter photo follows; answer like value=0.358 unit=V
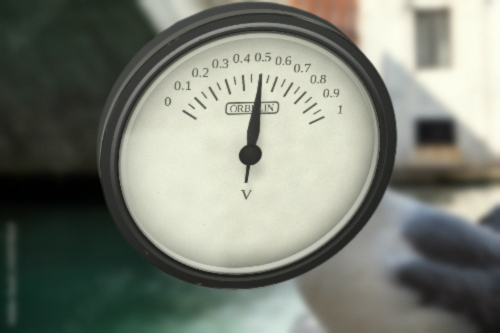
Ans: value=0.5 unit=V
